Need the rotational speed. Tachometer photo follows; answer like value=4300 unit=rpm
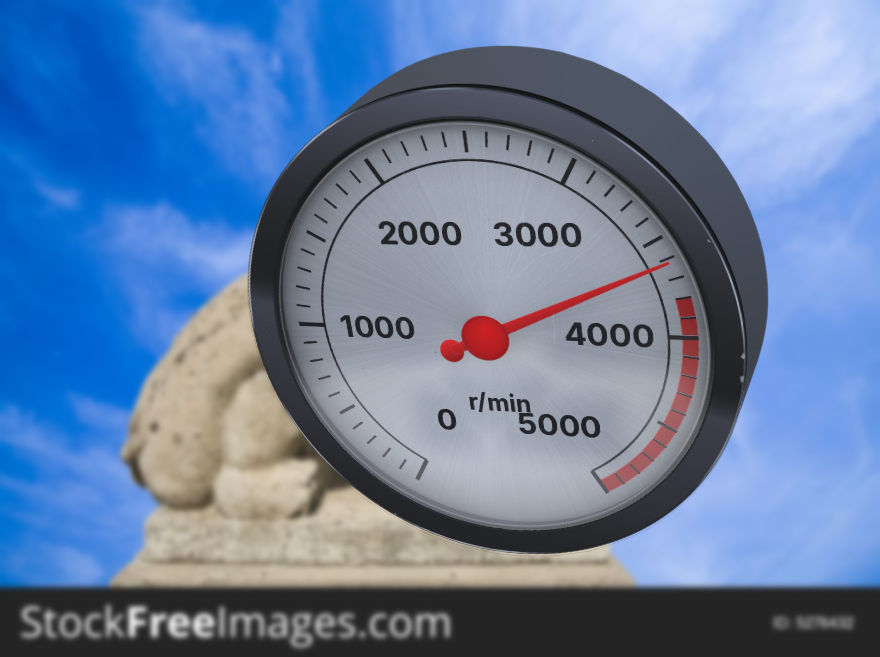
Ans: value=3600 unit=rpm
